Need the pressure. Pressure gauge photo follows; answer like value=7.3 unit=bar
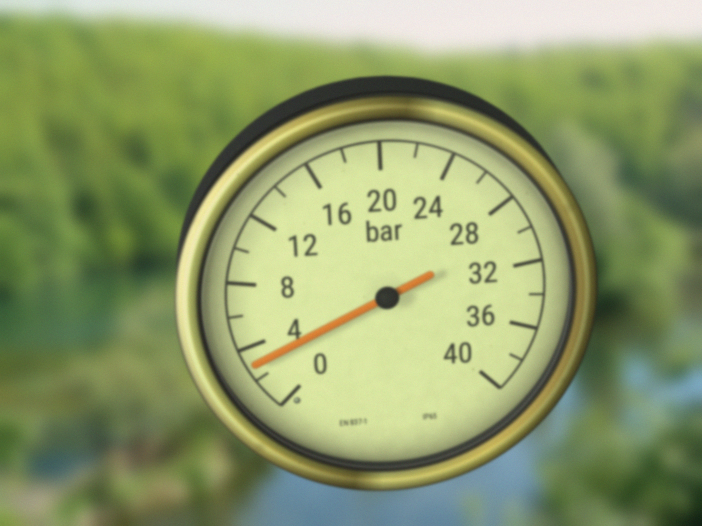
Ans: value=3 unit=bar
